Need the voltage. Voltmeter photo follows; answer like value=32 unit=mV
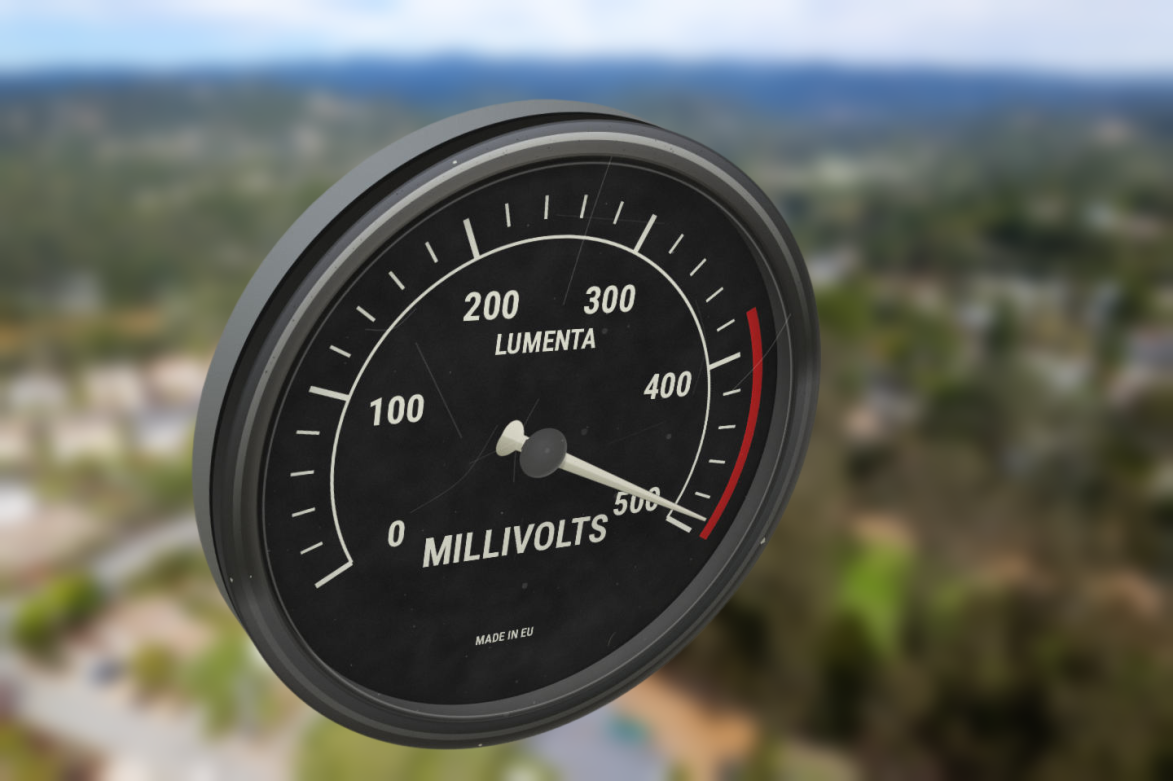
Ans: value=490 unit=mV
